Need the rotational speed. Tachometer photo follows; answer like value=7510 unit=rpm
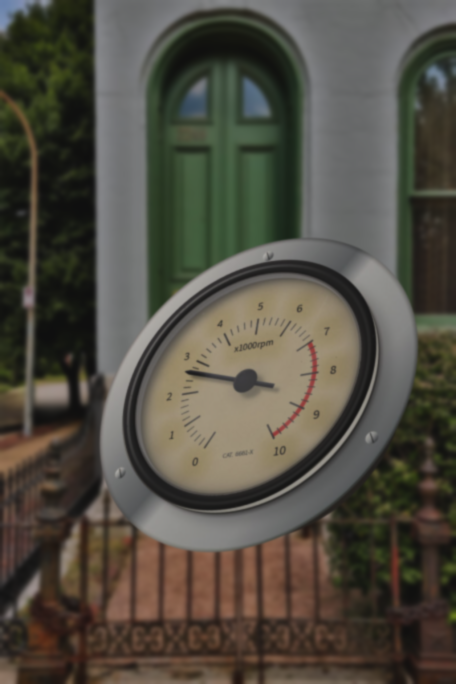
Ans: value=2600 unit=rpm
